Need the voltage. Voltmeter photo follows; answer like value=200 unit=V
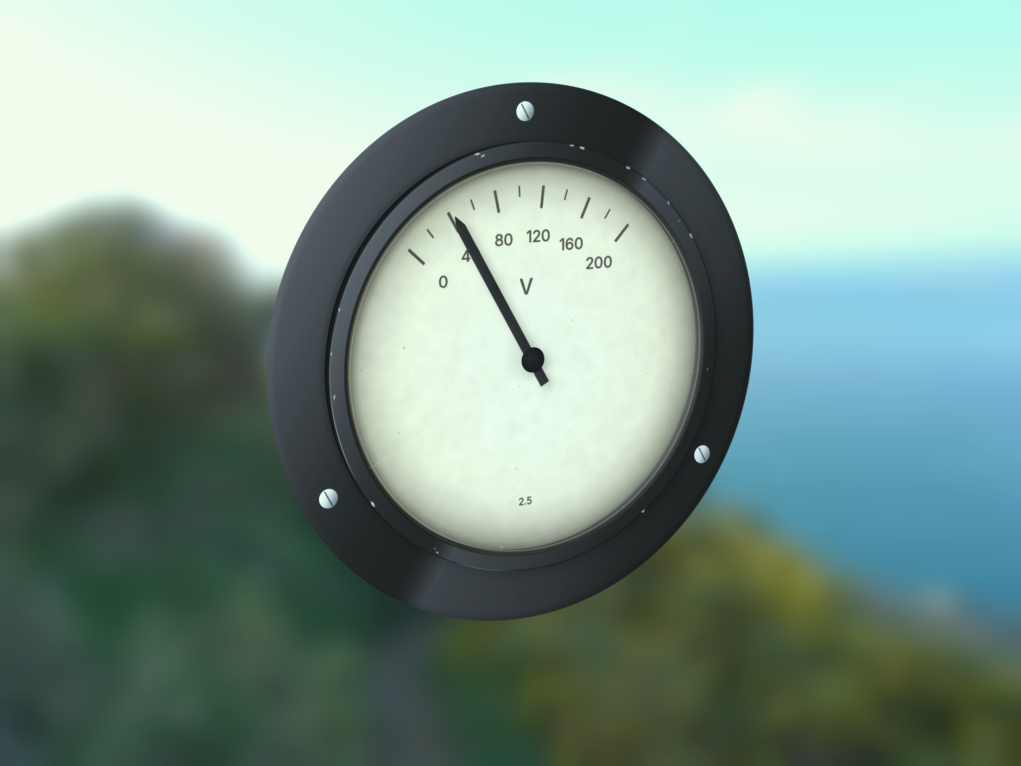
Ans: value=40 unit=V
